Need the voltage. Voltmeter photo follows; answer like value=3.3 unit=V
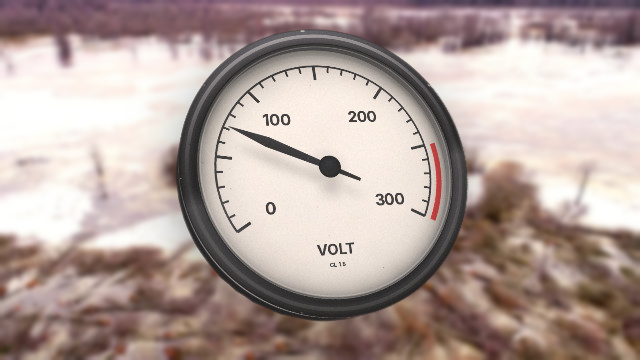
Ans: value=70 unit=V
